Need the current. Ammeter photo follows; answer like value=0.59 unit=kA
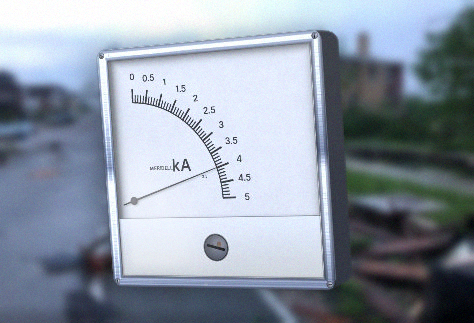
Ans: value=4 unit=kA
